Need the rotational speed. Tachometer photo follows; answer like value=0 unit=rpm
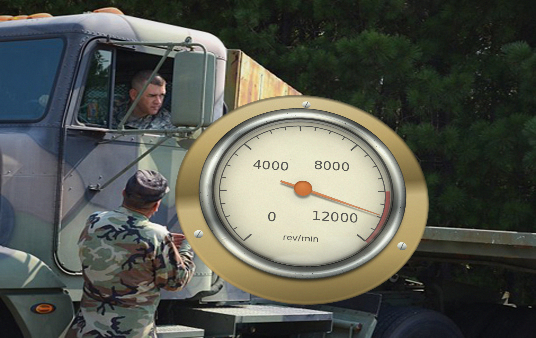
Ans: value=11000 unit=rpm
